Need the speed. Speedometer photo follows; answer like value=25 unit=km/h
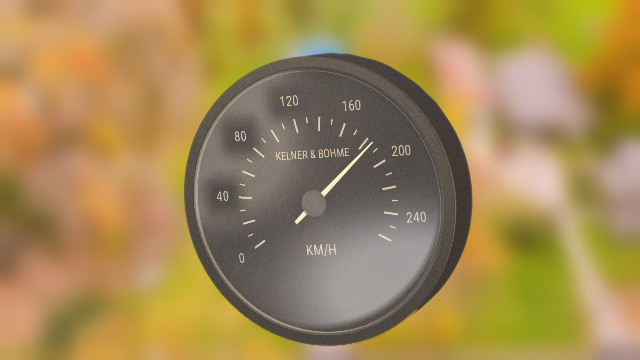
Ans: value=185 unit=km/h
